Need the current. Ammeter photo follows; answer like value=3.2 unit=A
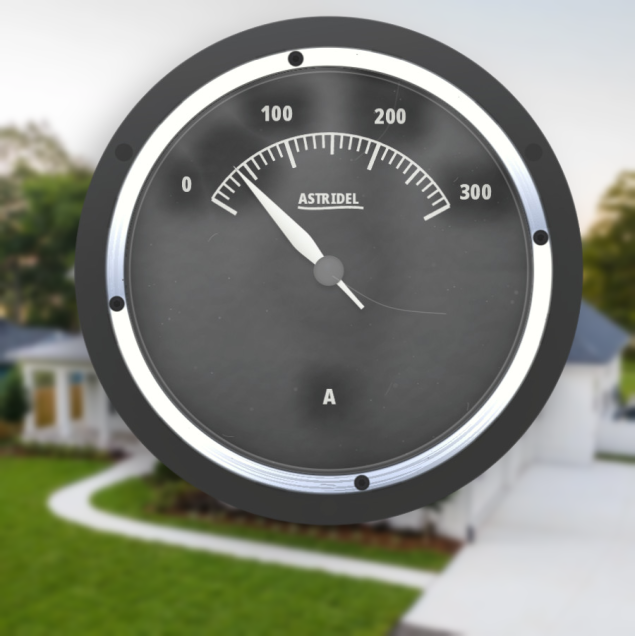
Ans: value=40 unit=A
